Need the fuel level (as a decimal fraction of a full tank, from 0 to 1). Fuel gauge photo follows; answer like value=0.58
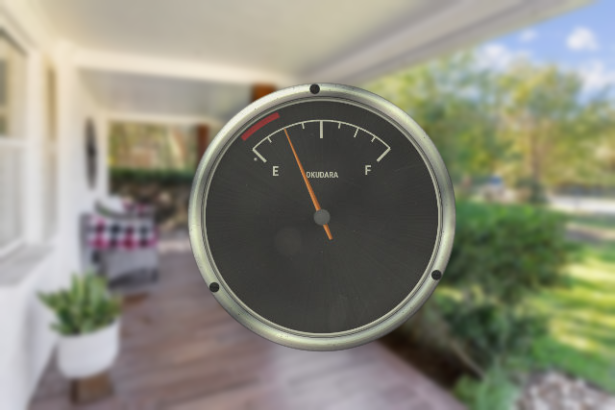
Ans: value=0.25
